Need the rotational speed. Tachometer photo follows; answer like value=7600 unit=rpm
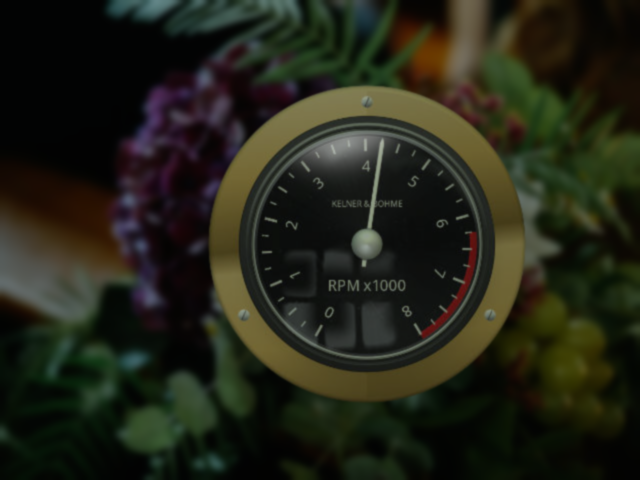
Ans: value=4250 unit=rpm
